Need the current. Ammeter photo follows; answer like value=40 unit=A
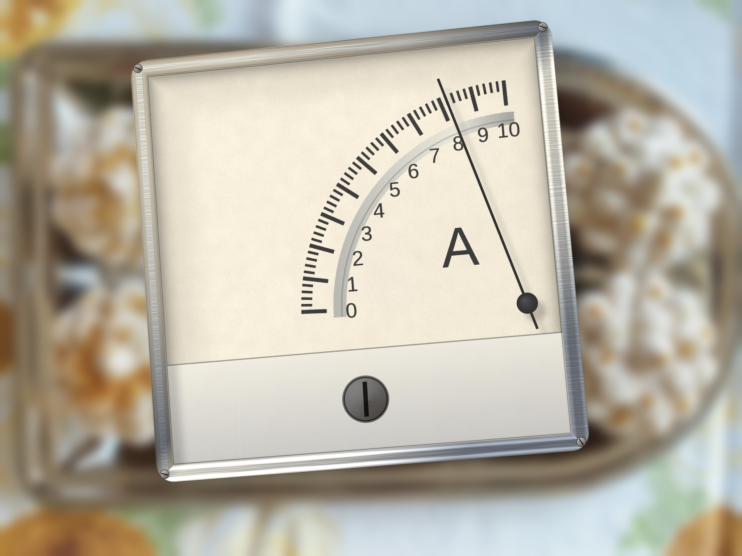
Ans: value=8.2 unit=A
